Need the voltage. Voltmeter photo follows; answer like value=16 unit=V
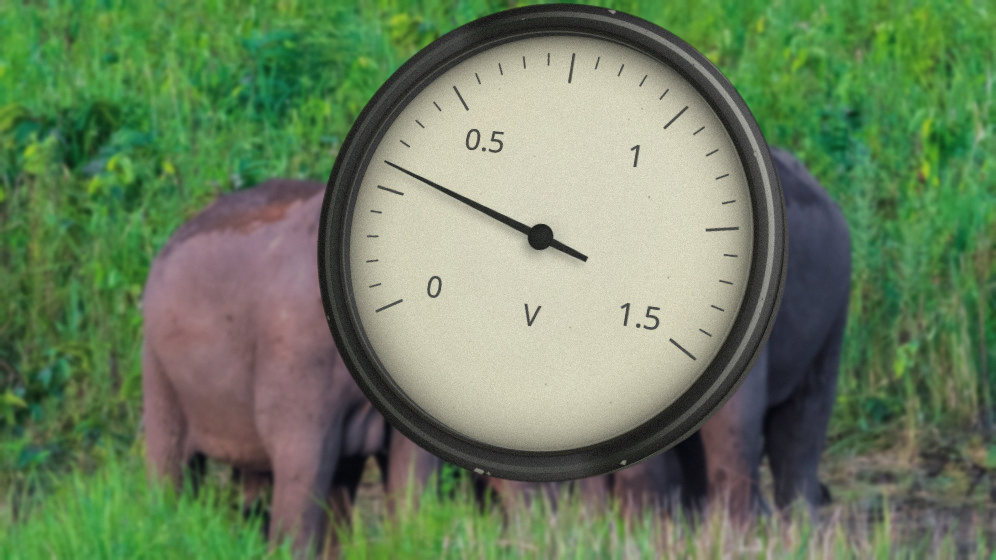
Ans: value=0.3 unit=V
